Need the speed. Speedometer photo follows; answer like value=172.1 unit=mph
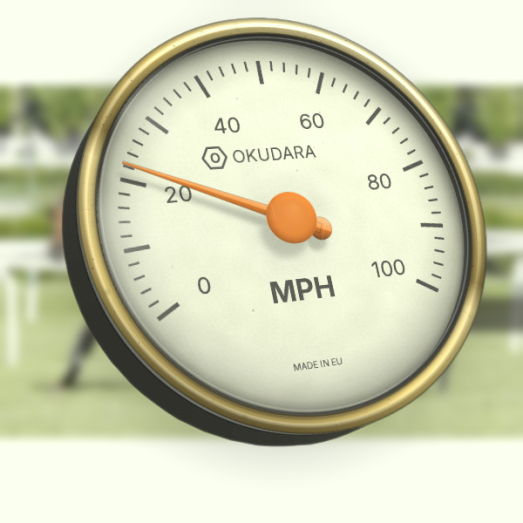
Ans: value=22 unit=mph
